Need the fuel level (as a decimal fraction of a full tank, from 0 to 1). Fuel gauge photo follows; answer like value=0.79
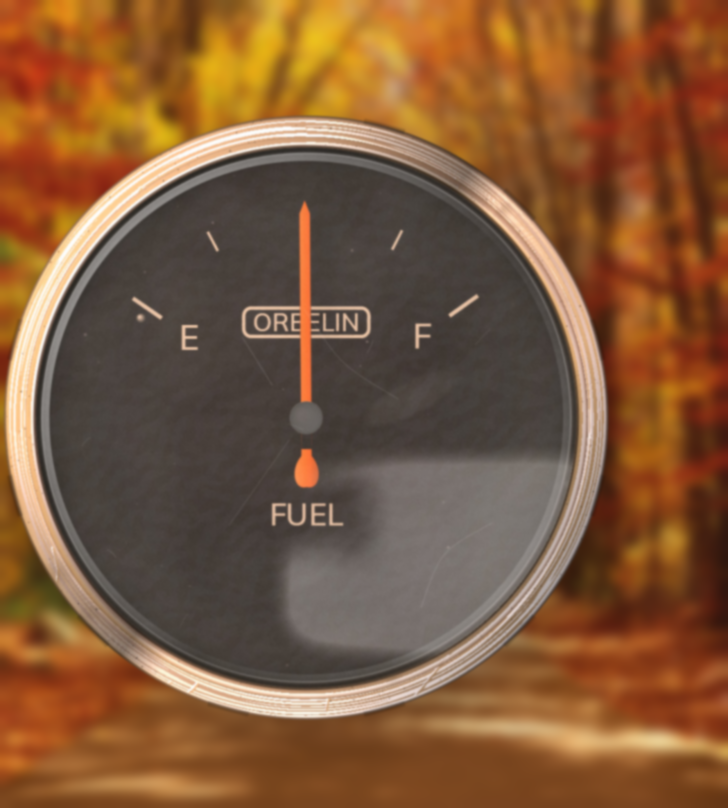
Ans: value=0.5
